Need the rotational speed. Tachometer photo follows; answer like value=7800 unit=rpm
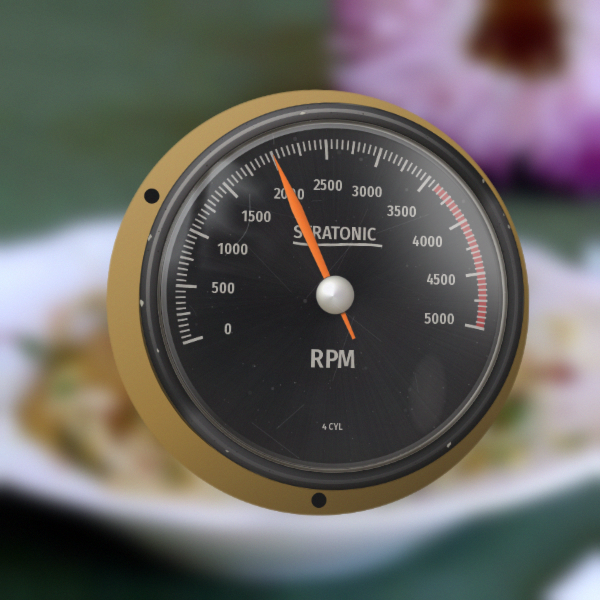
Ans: value=2000 unit=rpm
